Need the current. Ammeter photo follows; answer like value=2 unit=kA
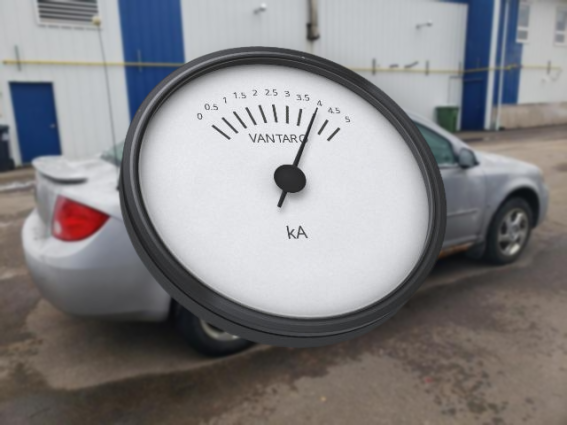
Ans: value=4 unit=kA
